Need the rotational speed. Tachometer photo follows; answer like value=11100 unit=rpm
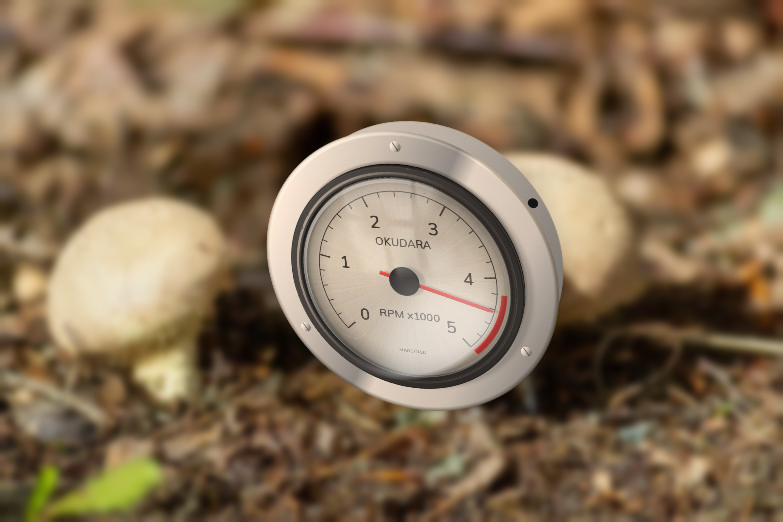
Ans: value=4400 unit=rpm
